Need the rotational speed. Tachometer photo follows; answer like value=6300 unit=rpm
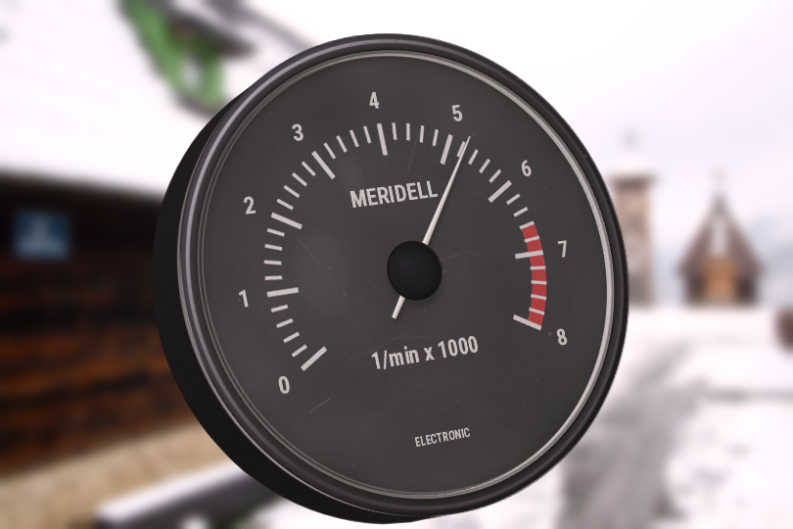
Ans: value=5200 unit=rpm
